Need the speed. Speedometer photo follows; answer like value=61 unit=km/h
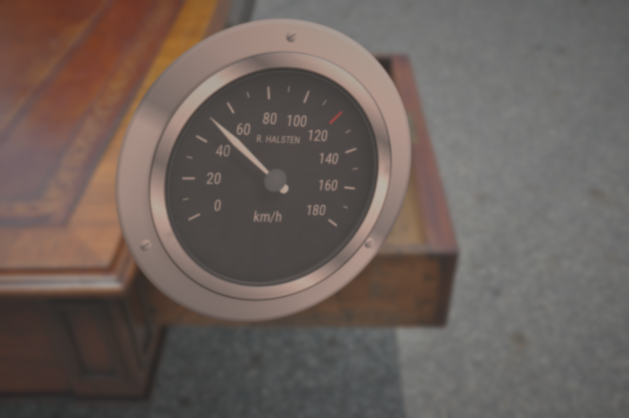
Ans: value=50 unit=km/h
